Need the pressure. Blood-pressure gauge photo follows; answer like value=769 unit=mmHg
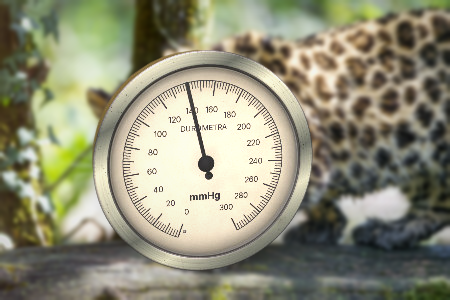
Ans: value=140 unit=mmHg
